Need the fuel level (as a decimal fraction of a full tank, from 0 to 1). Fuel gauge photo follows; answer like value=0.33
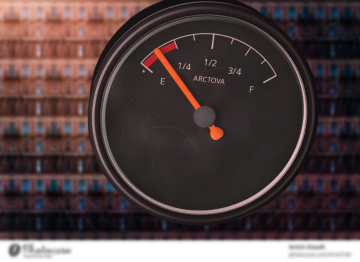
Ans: value=0.125
